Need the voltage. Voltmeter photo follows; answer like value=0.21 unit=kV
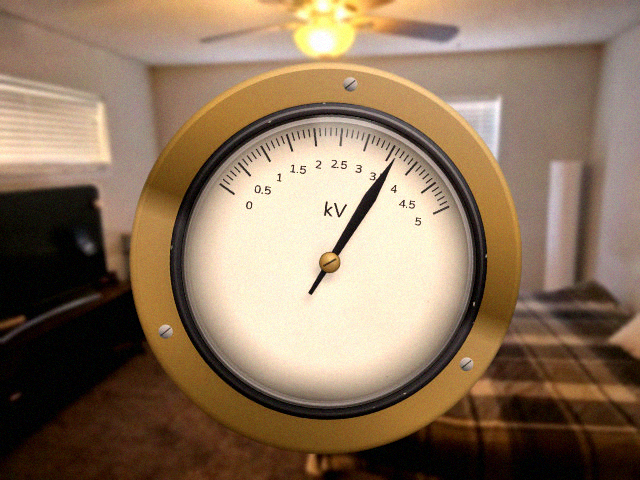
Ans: value=3.6 unit=kV
